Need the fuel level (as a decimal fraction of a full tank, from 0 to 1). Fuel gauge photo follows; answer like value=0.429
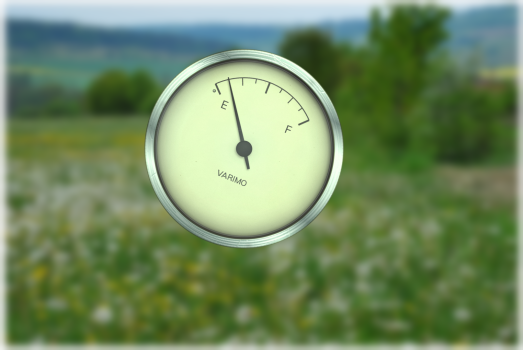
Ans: value=0.125
